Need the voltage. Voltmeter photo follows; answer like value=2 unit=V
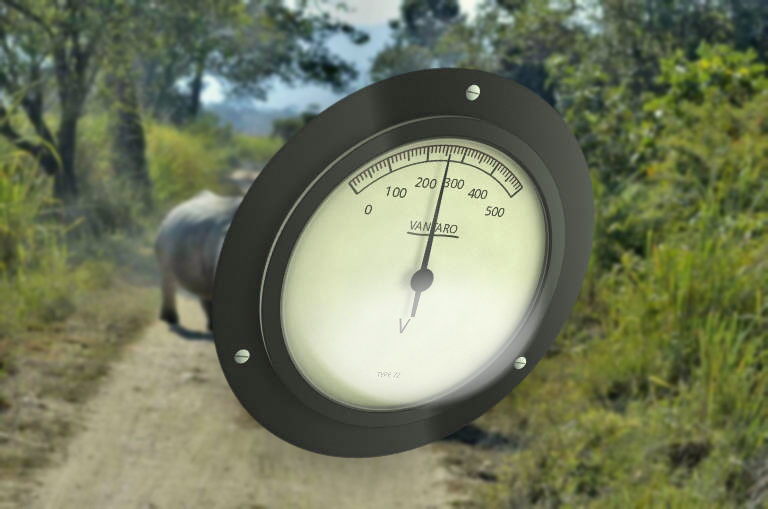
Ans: value=250 unit=V
